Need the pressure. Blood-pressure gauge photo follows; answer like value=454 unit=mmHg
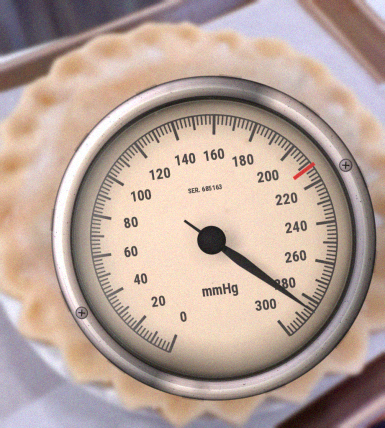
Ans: value=284 unit=mmHg
